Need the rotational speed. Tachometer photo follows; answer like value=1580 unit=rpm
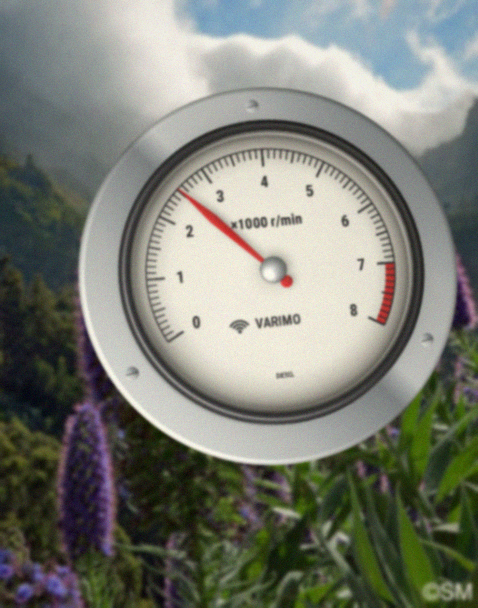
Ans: value=2500 unit=rpm
